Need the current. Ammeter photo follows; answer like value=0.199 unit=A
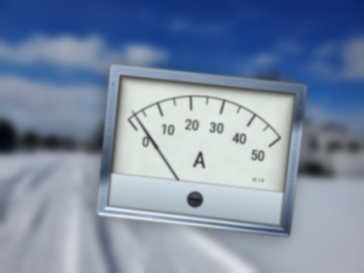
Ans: value=2.5 unit=A
